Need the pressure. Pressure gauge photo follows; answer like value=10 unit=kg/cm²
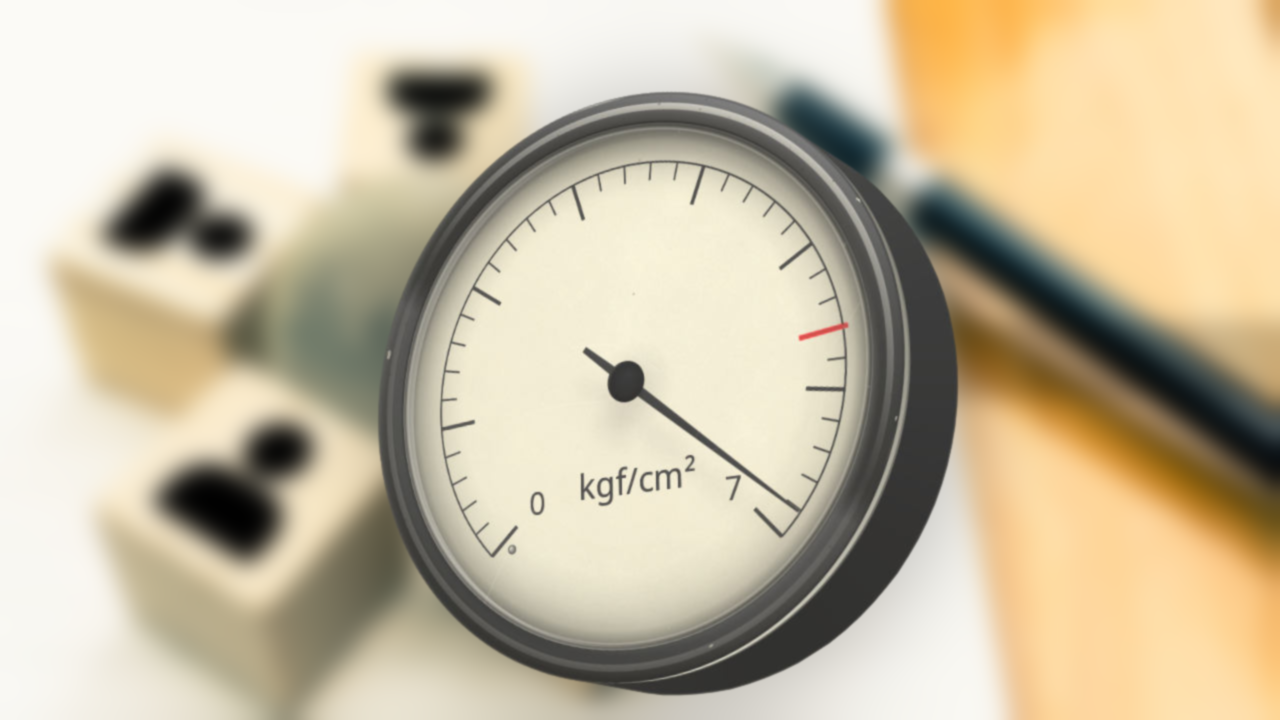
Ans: value=6.8 unit=kg/cm²
